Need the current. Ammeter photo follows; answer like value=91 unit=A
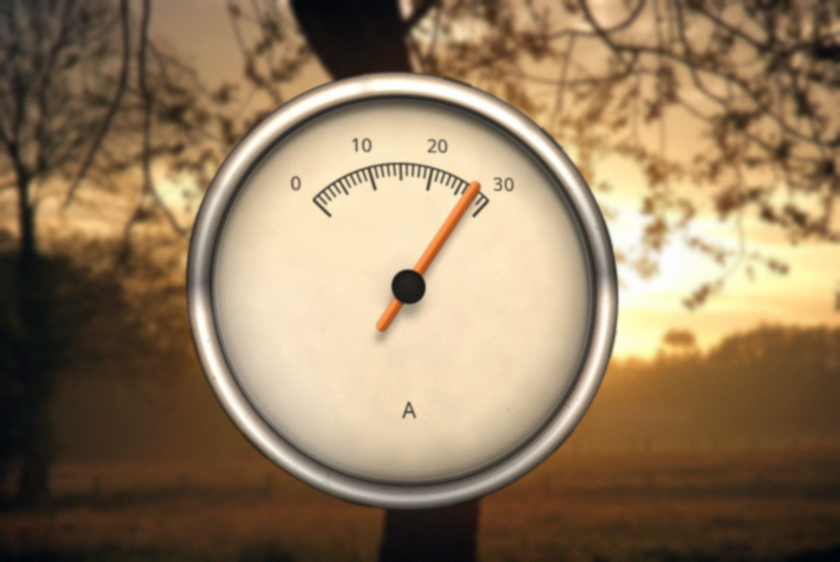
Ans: value=27 unit=A
